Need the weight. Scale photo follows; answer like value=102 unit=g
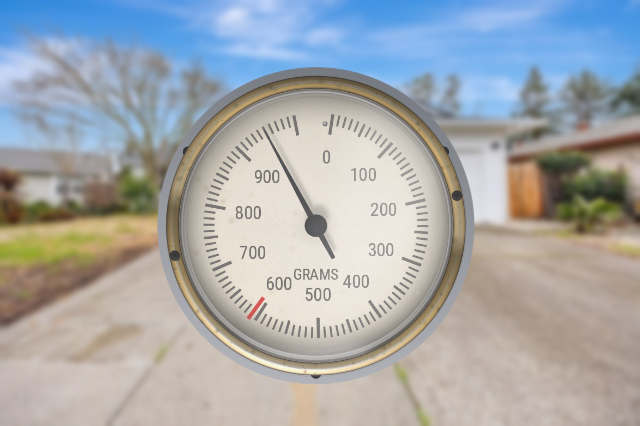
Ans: value=950 unit=g
